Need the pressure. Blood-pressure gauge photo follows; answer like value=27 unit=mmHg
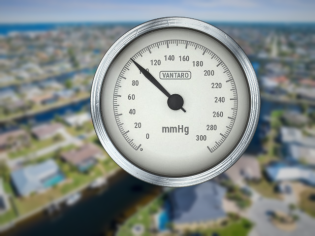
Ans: value=100 unit=mmHg
